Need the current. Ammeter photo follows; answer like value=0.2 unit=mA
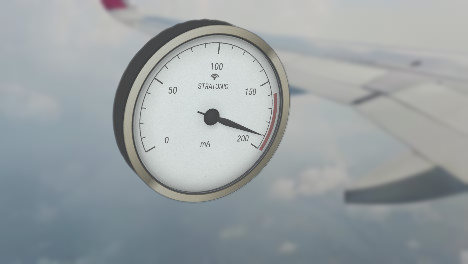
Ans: value=190 unit=mA
